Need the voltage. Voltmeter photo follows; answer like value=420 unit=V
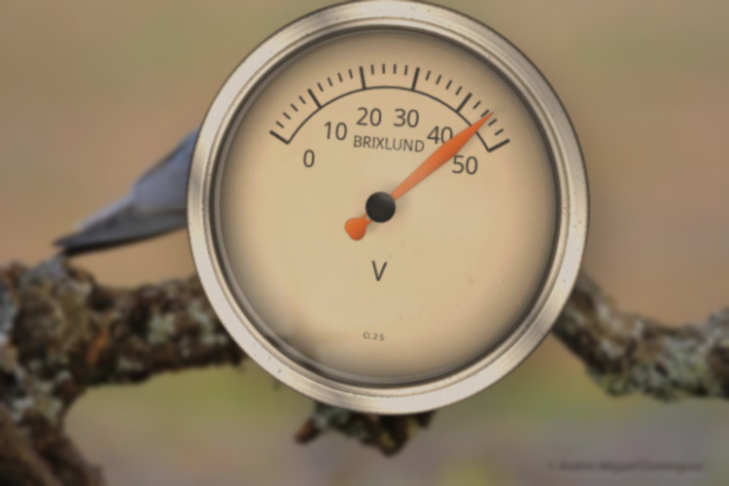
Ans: value=45 unit=V
